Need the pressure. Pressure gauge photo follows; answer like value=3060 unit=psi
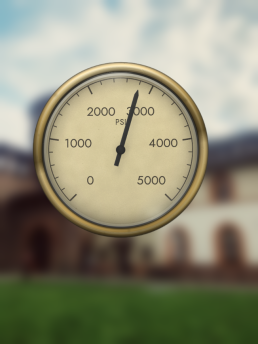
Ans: value=2800 unit=psi
